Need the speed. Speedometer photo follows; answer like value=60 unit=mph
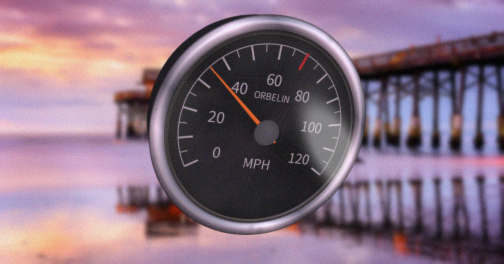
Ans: value=35 unit=mph
